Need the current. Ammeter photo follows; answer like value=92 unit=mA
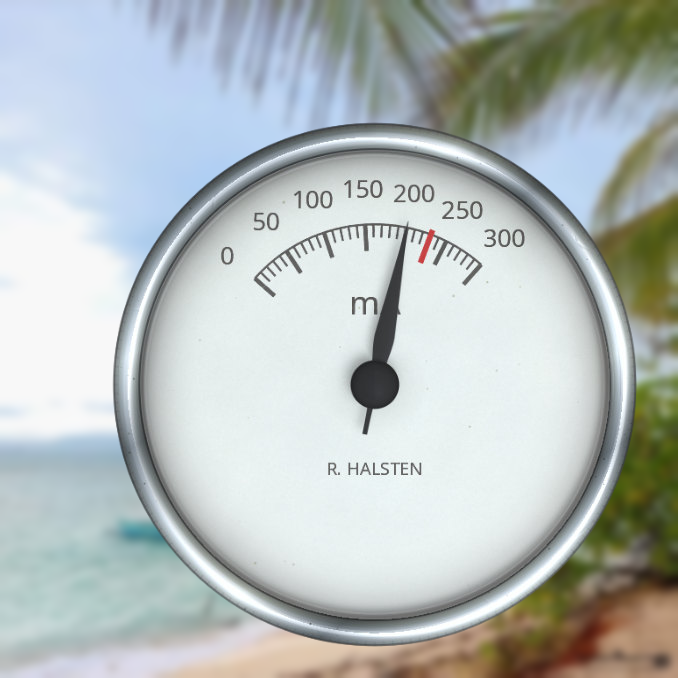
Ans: value=200 unit=mA
